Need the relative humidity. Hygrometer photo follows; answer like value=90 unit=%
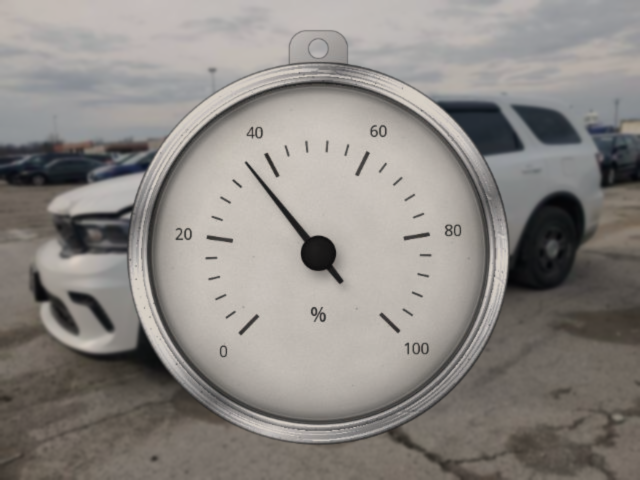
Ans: value=36 unit=%
